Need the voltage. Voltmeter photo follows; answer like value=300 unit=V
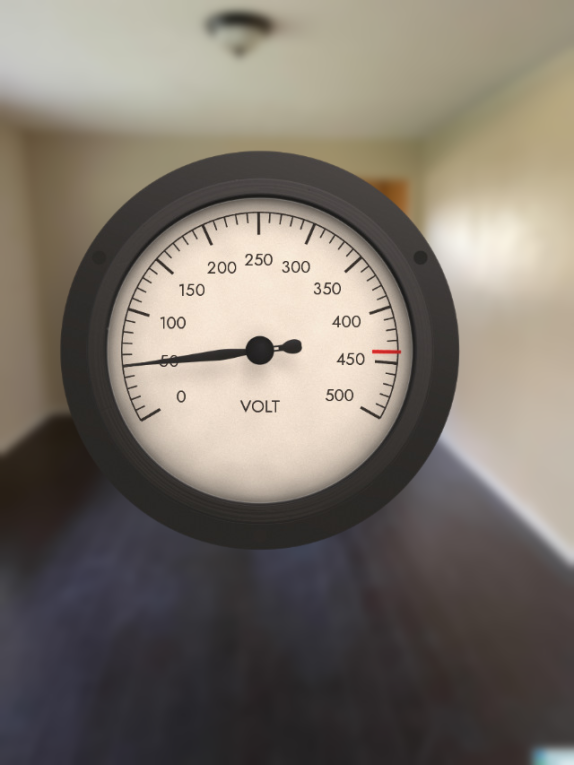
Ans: value=50 unit=V
